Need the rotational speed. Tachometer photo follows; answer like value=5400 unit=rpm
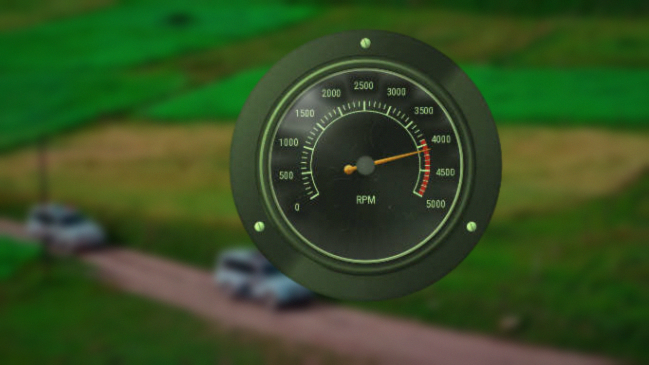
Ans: value=4100 unit=rpm
